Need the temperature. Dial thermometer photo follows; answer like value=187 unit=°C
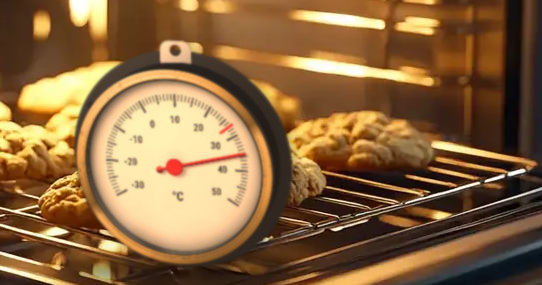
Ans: value=35 unit=°C
